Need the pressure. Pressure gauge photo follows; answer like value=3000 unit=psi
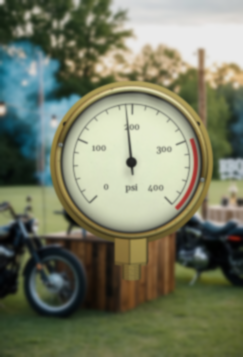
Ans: value=190 unit=psi
